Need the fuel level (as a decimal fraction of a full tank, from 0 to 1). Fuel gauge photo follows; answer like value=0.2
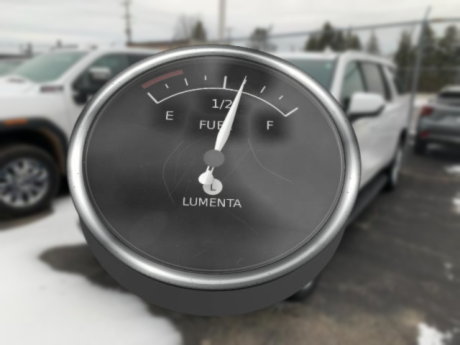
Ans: value=0.625
